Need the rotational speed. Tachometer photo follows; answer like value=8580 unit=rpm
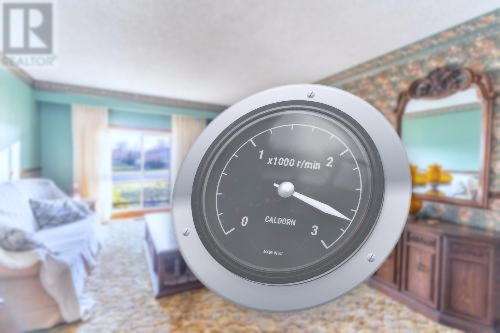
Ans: value=2700 unit=rpm
